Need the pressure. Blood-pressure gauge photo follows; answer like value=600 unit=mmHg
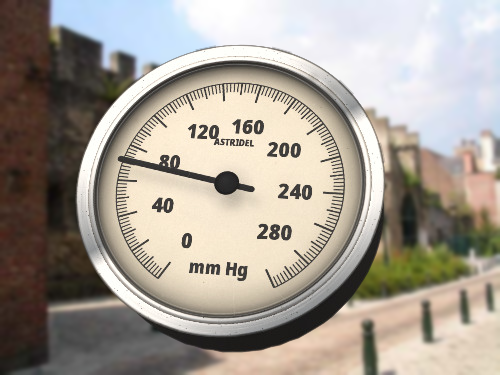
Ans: value=70 unit=mmHg
